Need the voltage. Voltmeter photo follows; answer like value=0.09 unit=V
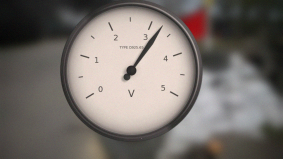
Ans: value=3.25 unit=V
